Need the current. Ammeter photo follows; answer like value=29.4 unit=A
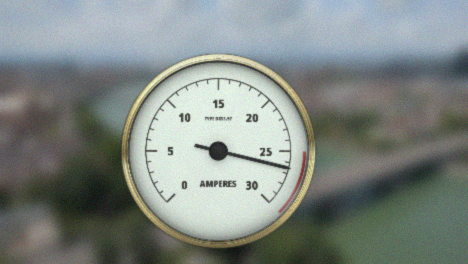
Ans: value=26.5 unit=A
